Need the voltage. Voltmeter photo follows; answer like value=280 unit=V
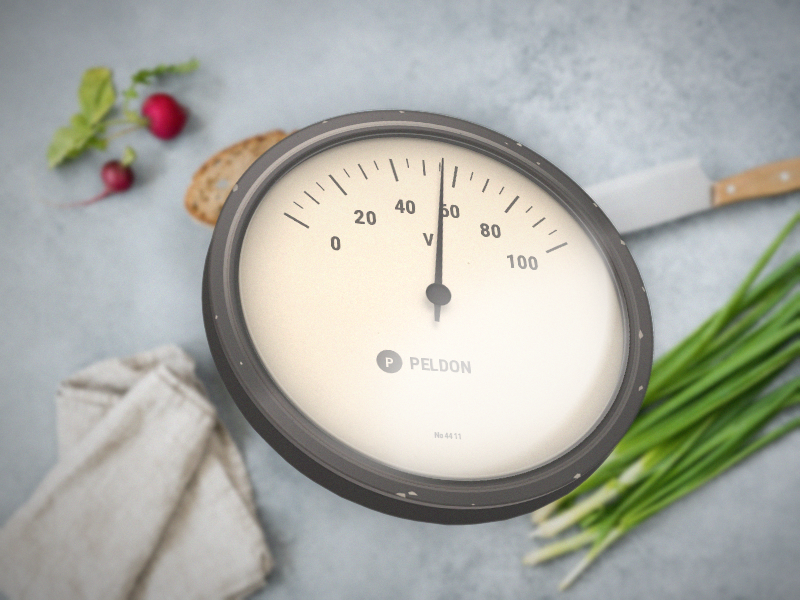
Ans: value=55 unit=V
